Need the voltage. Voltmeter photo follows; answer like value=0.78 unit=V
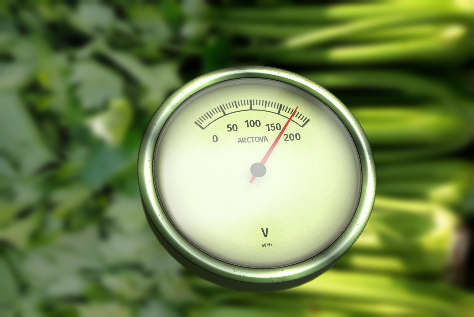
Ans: value=175 unit=V
